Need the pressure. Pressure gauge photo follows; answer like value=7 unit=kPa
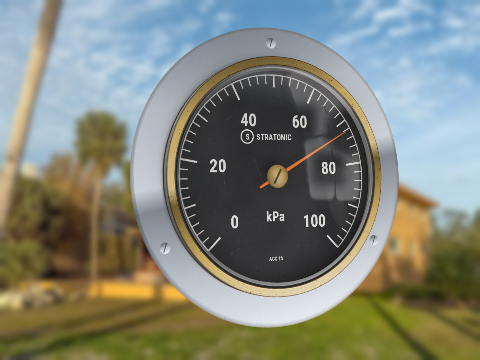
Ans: value=72 unit=kPa
